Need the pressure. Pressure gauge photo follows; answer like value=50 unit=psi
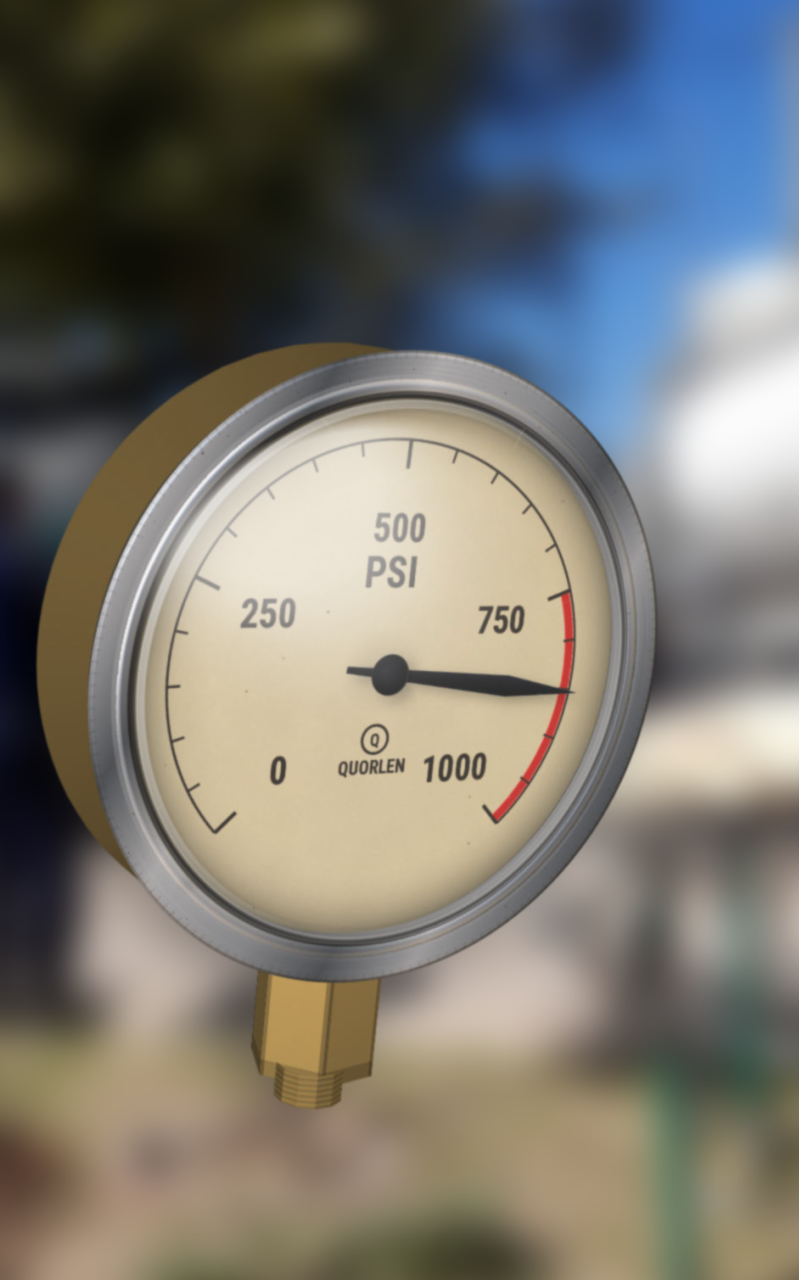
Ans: value=850 unit=psi
